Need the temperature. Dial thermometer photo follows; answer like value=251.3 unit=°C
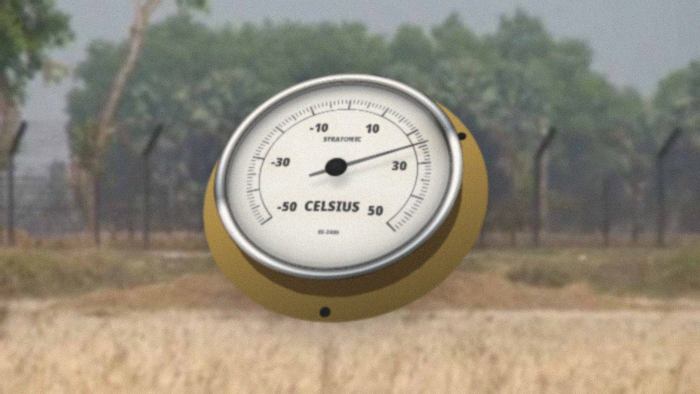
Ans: value=25 unit=°C
